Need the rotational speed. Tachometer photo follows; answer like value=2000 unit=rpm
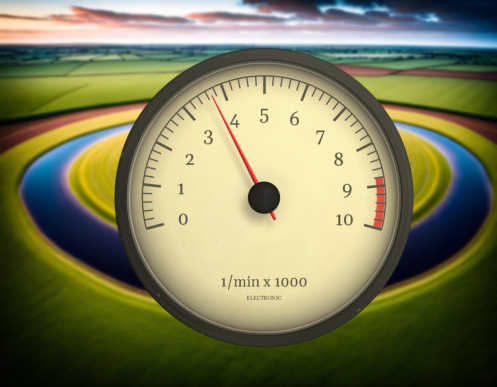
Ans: value=3700 unit=rpm
